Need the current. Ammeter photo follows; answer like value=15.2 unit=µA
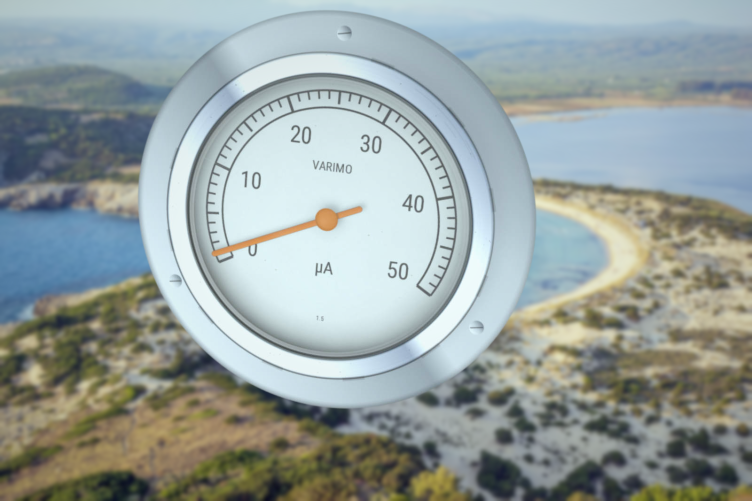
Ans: value=1 unit=µA
